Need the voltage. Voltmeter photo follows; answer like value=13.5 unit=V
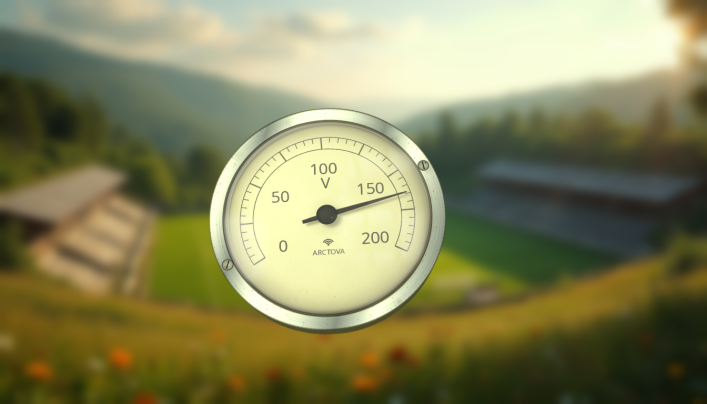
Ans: value=165 unit=V
